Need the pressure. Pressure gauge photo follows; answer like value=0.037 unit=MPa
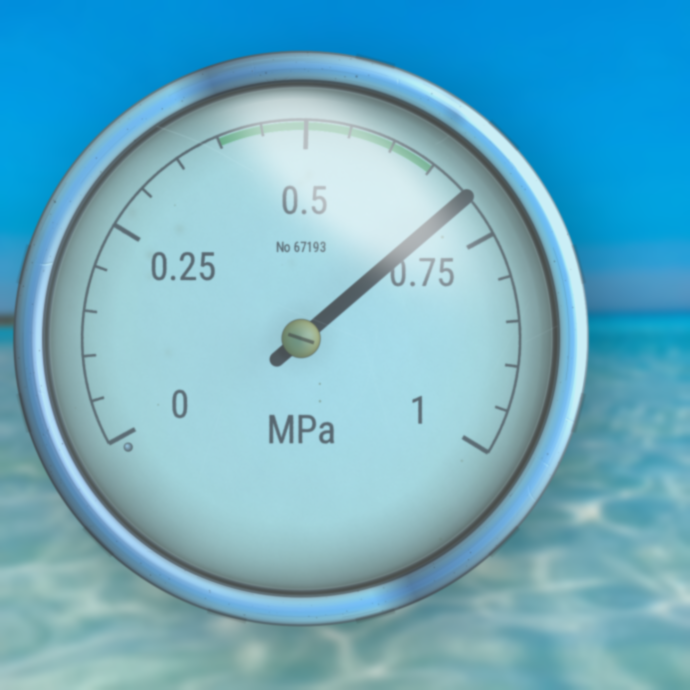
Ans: value=0.7 unit=MPa
